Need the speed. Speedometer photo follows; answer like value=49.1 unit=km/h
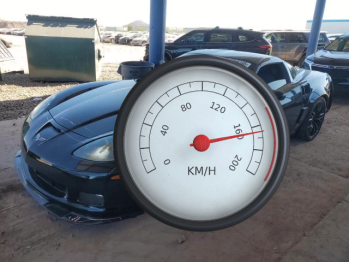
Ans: value=165 unit=km/h
